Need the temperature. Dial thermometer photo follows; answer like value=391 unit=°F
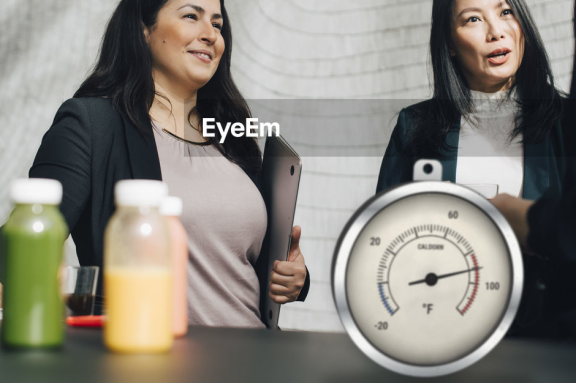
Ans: value=90 unit=°F
